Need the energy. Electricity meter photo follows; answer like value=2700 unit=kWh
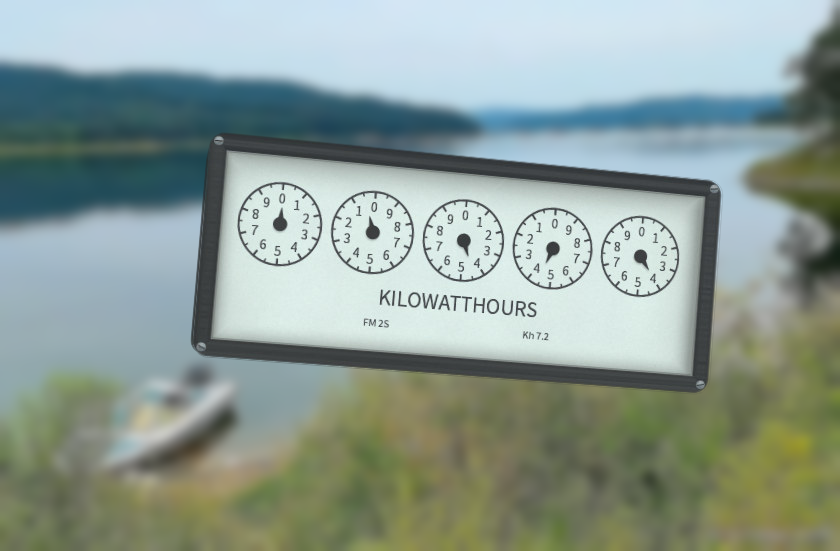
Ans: value=444 unit=kWh
